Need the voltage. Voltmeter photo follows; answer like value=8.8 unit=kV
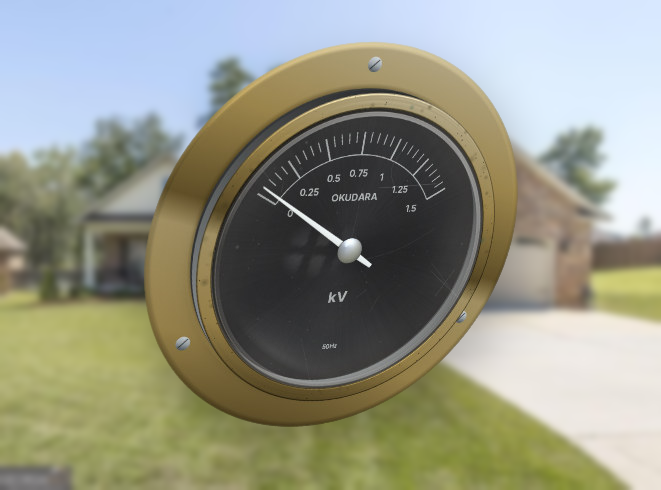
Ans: value=0.05 unit=kV
